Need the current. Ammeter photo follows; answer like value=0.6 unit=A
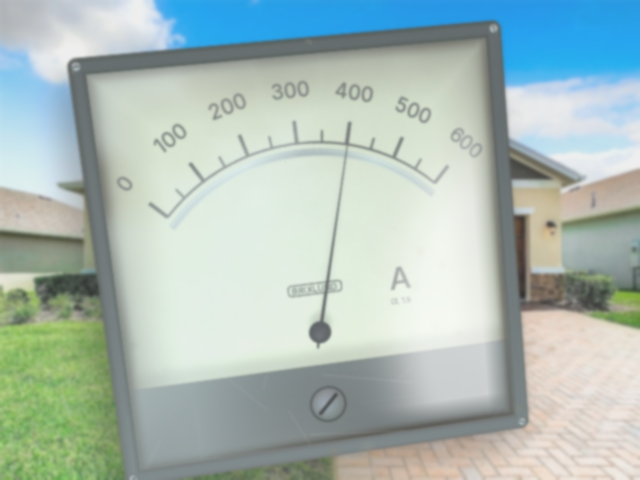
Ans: value=400 unit=A
